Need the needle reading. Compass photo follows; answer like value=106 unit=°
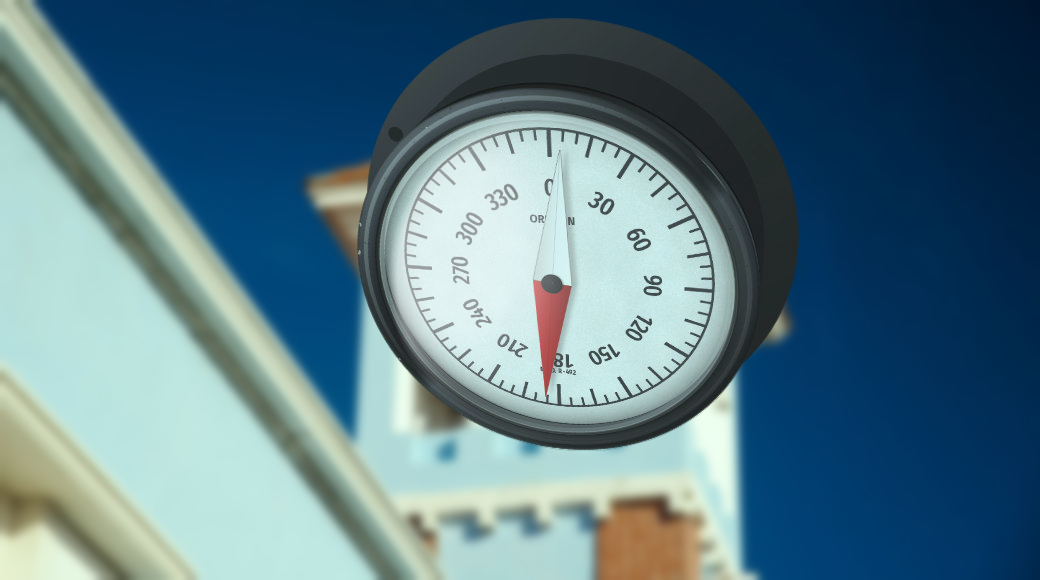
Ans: value=185 unit=°
